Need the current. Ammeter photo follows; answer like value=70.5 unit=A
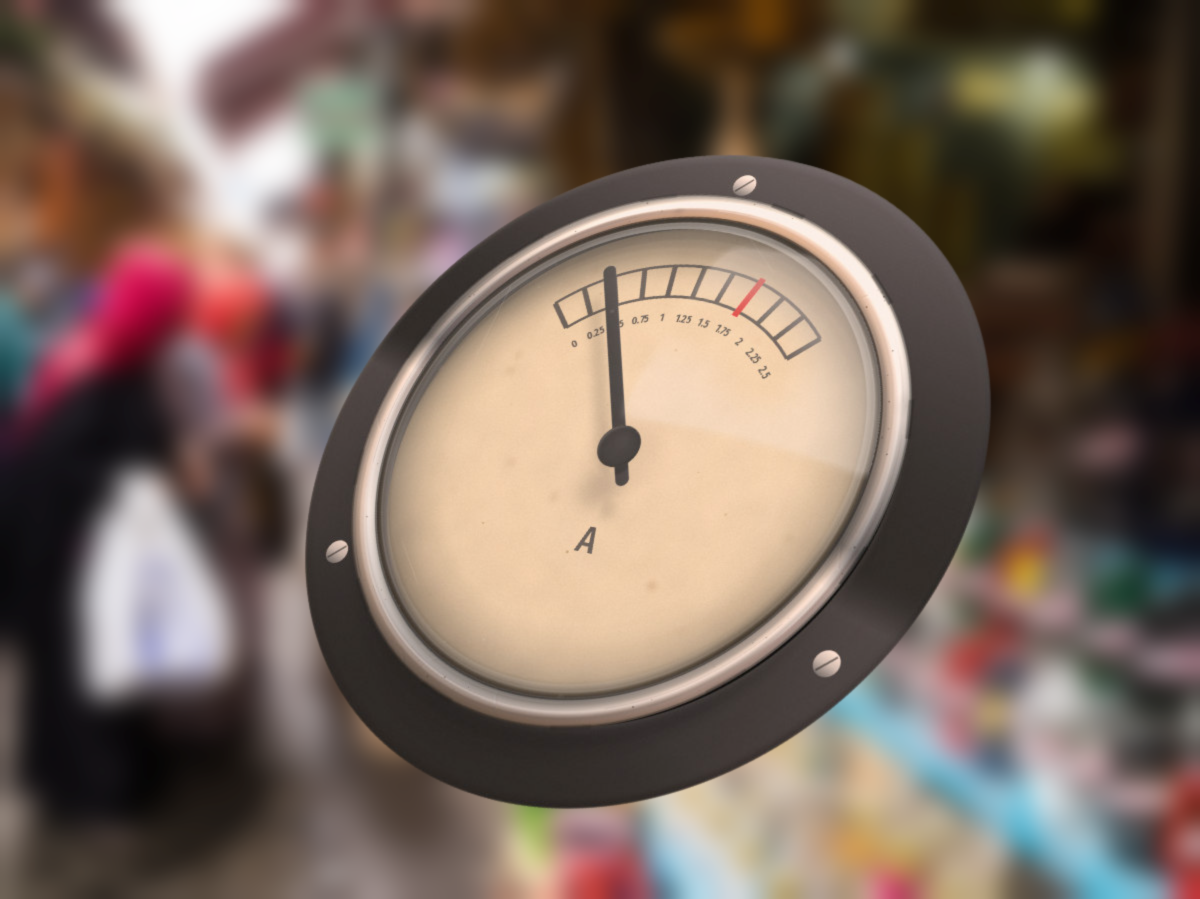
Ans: value=0.5 unit=A
